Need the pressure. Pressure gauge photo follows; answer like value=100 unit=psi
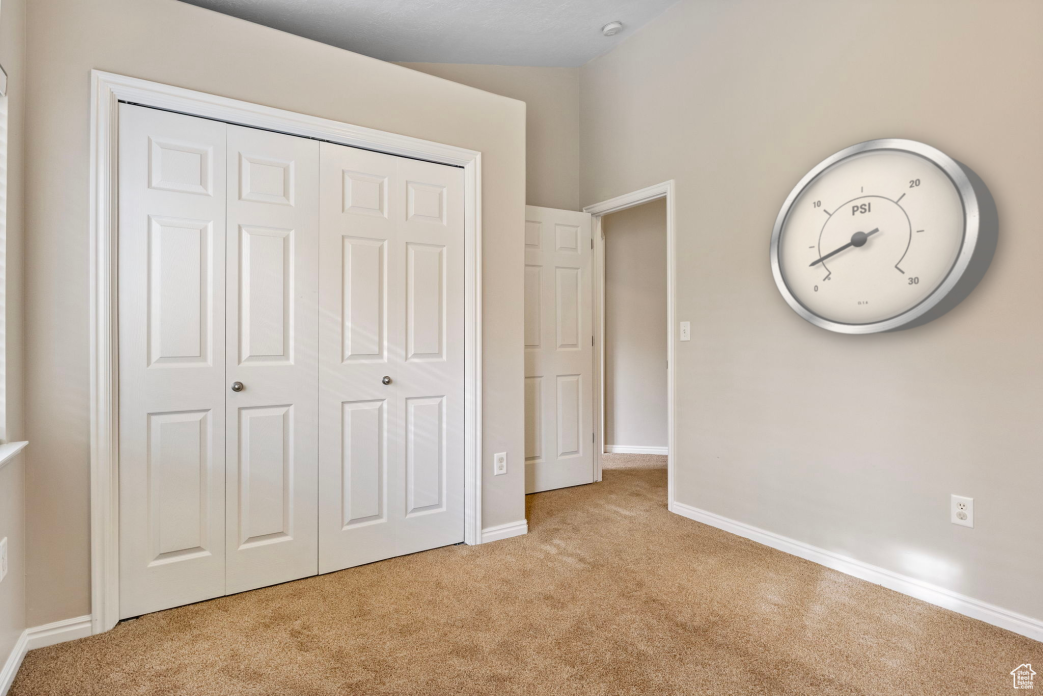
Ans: value=2.5 unit=psi
